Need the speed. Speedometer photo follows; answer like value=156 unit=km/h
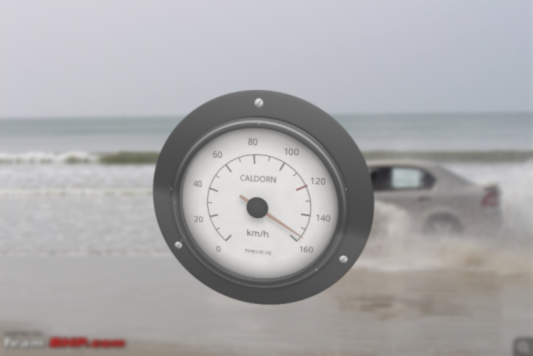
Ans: value=155 unit=km/h
